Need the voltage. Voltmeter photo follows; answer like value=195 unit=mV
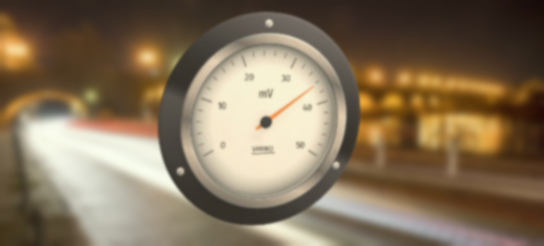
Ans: value=36 unit=mV
